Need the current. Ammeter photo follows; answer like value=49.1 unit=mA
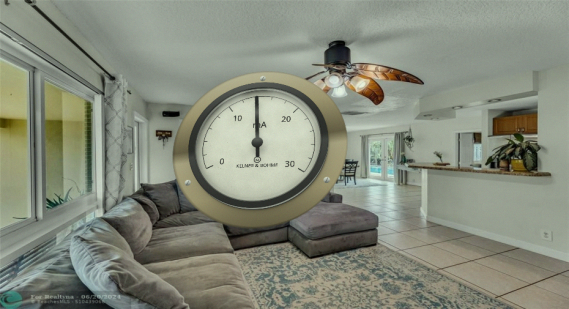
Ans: value=14 unit=mA
